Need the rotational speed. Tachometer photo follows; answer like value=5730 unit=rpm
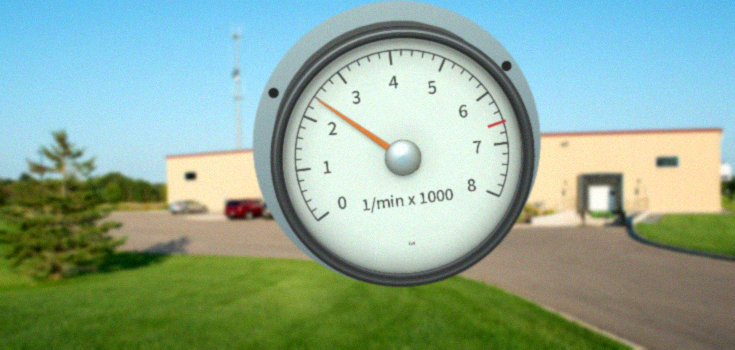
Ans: value=2400 unit=rpm
